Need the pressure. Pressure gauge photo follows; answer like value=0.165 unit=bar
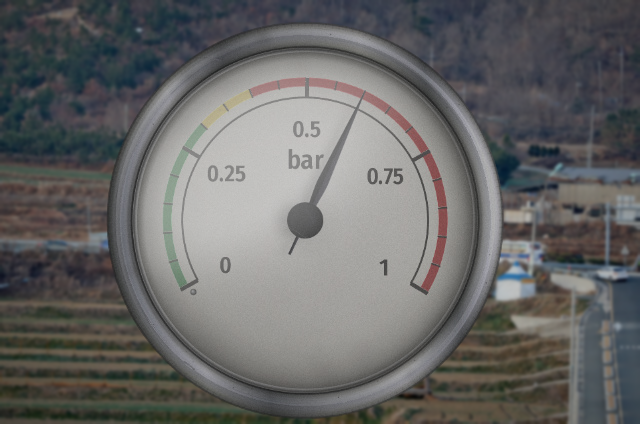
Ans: value=0.6 unit=bar
